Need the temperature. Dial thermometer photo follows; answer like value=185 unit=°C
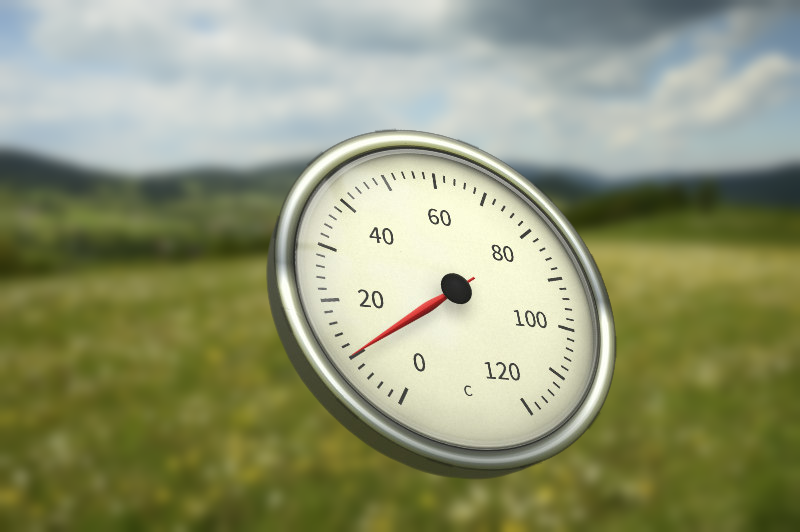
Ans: value=10 unit=°C
